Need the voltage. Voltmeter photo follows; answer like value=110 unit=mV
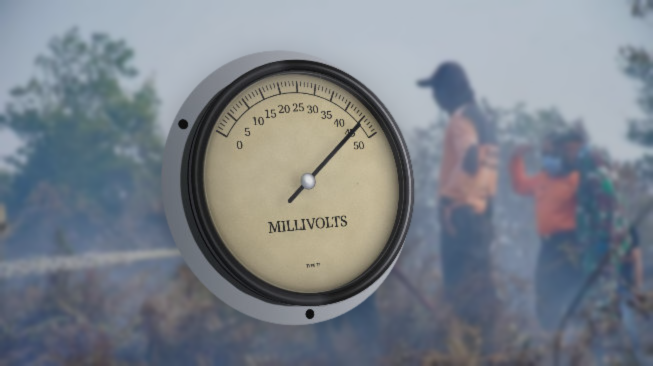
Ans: value=45 unit=mV
